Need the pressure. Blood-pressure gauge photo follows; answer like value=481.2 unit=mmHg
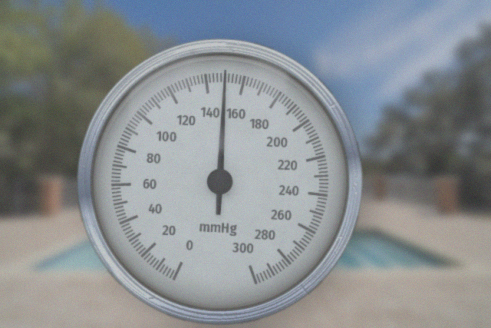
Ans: value=150 unit=mmHg
